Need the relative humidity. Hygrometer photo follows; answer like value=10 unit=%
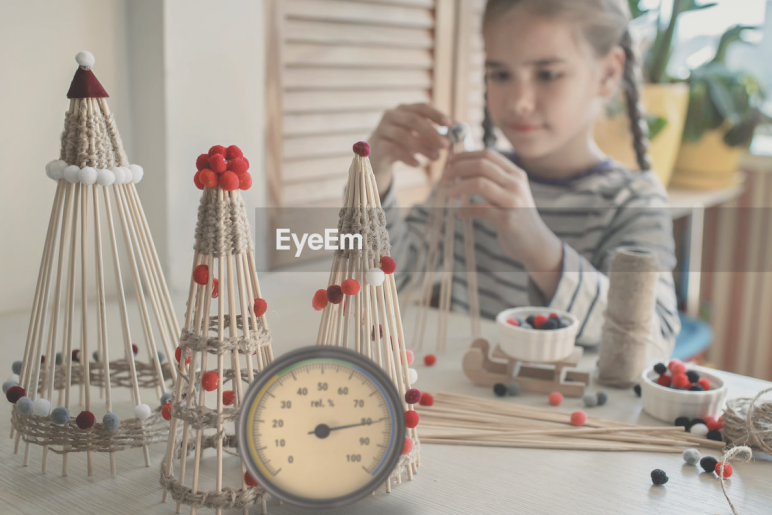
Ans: value=80 unit=%
